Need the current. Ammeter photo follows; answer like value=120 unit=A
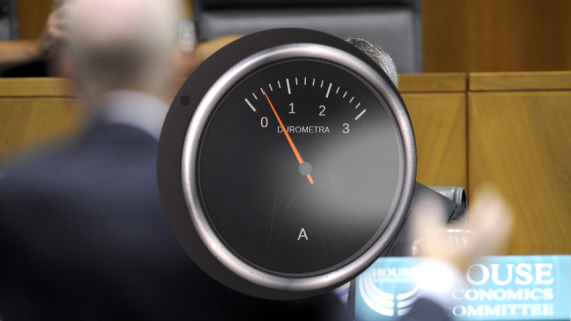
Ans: value=0.4 unit=A
